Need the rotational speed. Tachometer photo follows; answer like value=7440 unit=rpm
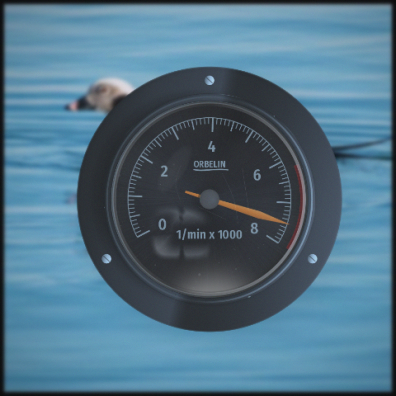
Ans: value=7500 unit=rpm
